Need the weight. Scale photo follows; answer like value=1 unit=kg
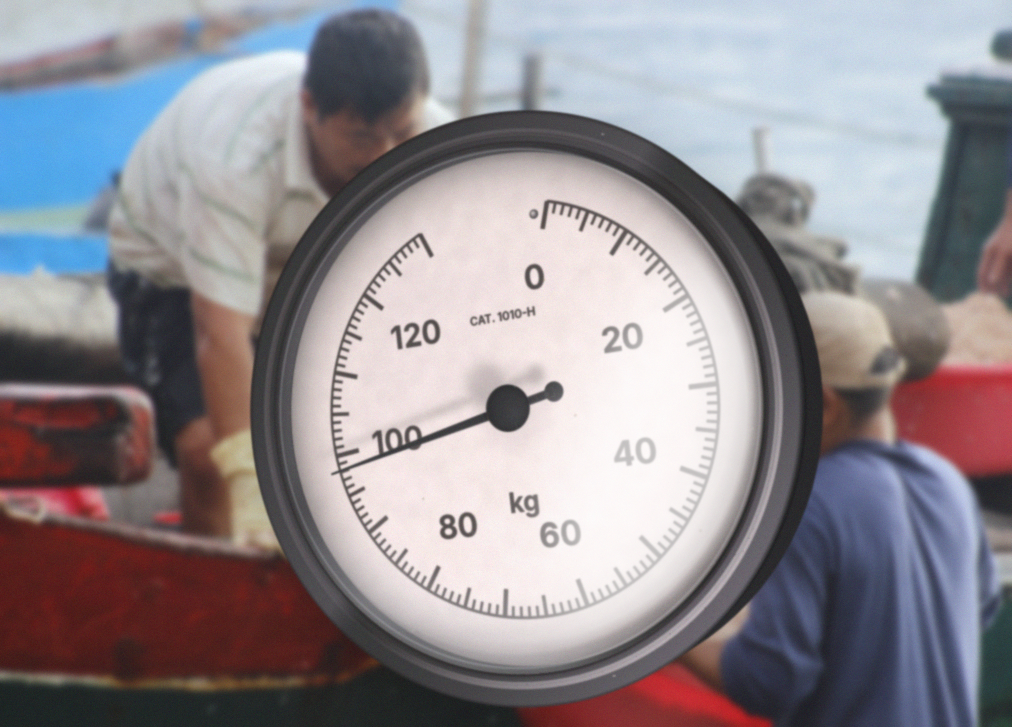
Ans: value=98 unit=kg
